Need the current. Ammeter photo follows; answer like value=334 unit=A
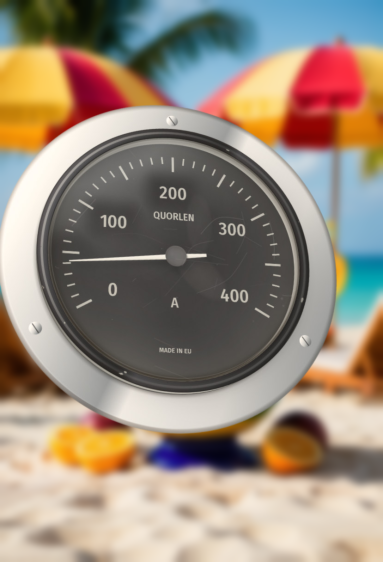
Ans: value=40 unit=A
